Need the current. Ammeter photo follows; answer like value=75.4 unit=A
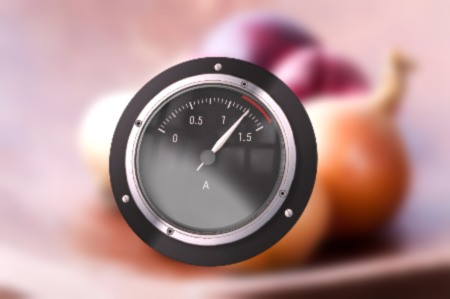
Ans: value=1.25 unit=A
